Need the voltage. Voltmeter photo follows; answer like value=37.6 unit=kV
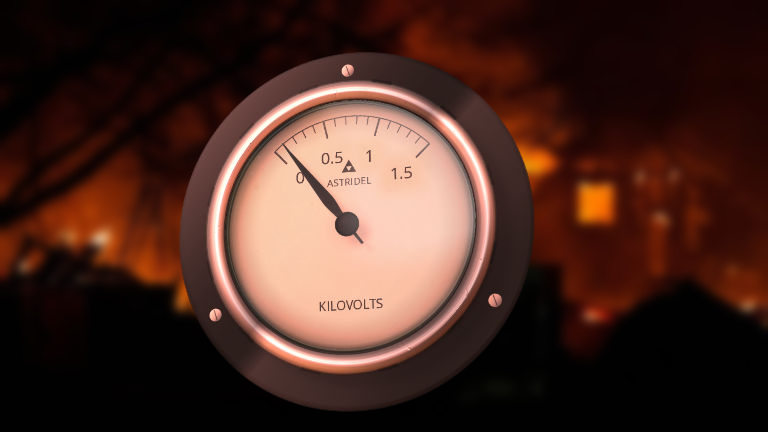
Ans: value=0.1 unit=kV
